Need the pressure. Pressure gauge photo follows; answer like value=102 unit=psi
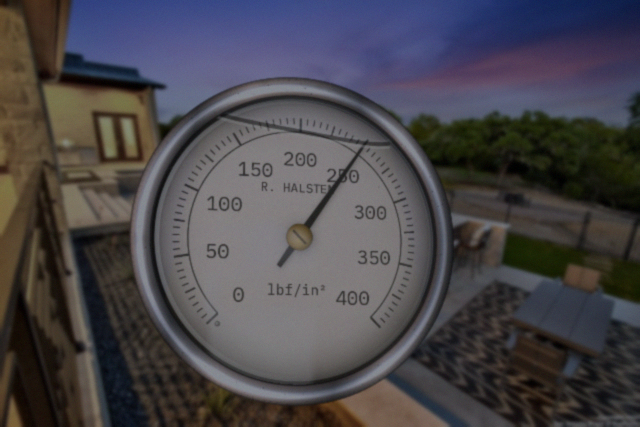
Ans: value=250 unit=psi
